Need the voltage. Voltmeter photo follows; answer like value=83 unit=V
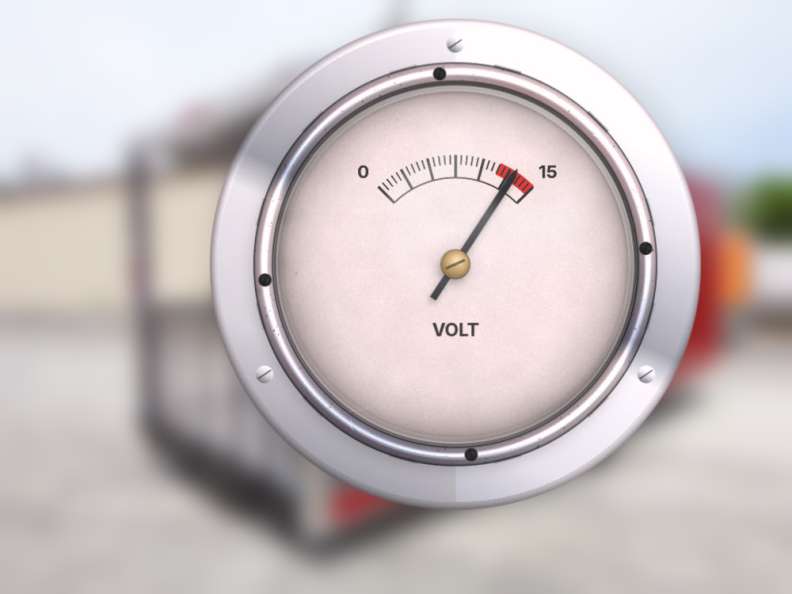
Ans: value=13 unit=V
